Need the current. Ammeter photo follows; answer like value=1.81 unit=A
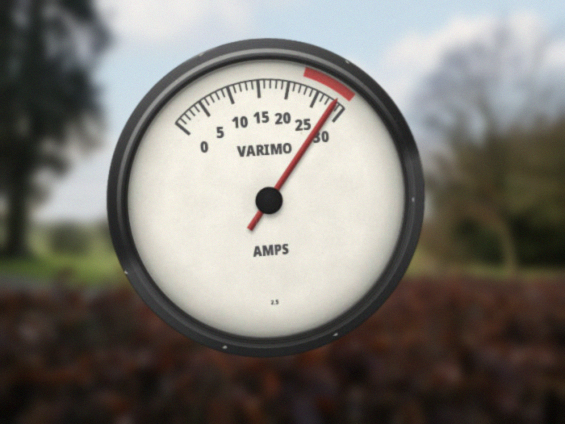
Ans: value=28 unit=A
